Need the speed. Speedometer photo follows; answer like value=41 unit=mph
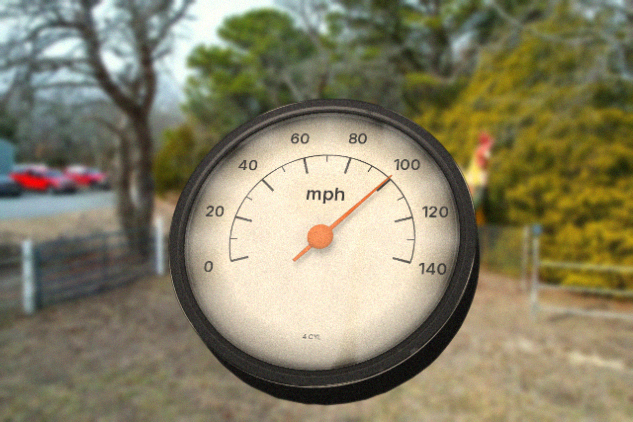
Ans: value=100 unit=mph
